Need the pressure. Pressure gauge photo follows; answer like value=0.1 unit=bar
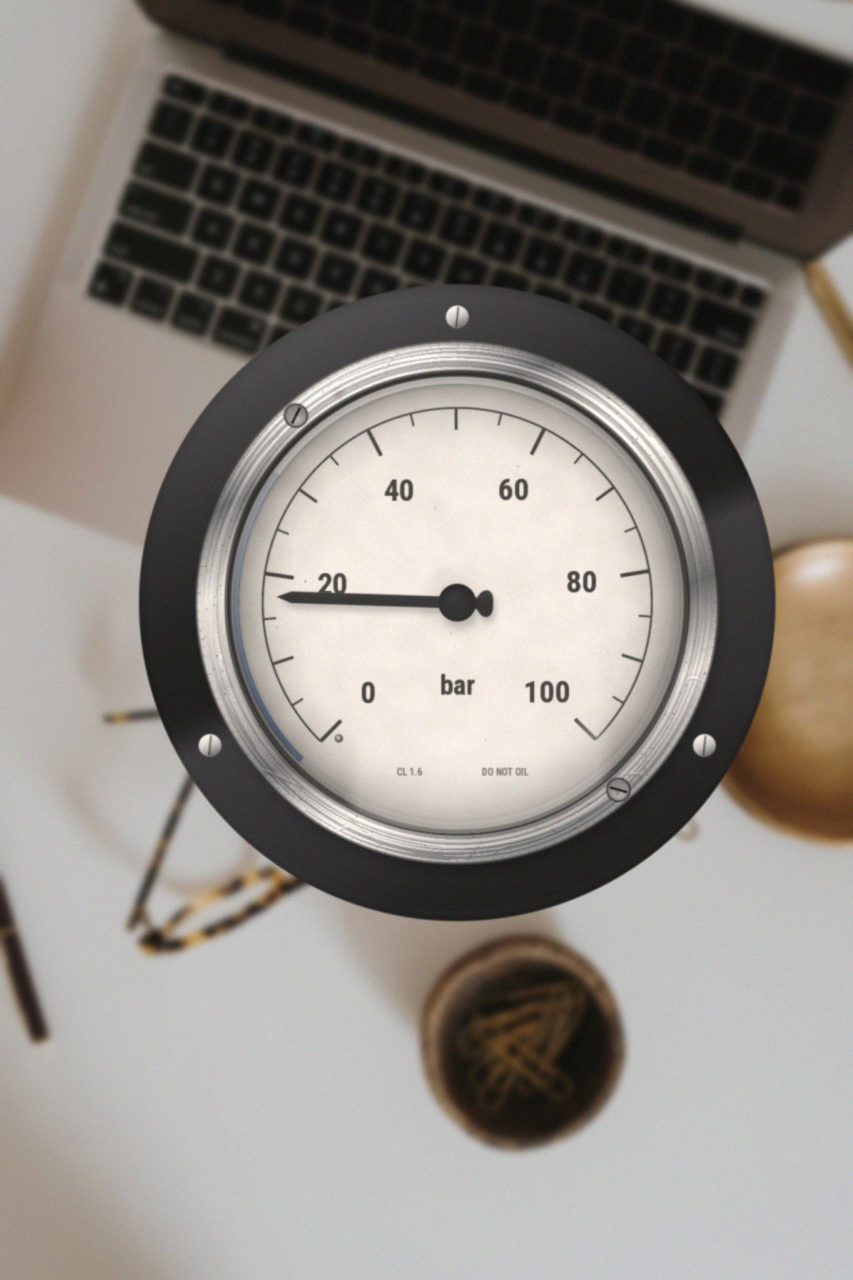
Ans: value=17.5 unit=bar
